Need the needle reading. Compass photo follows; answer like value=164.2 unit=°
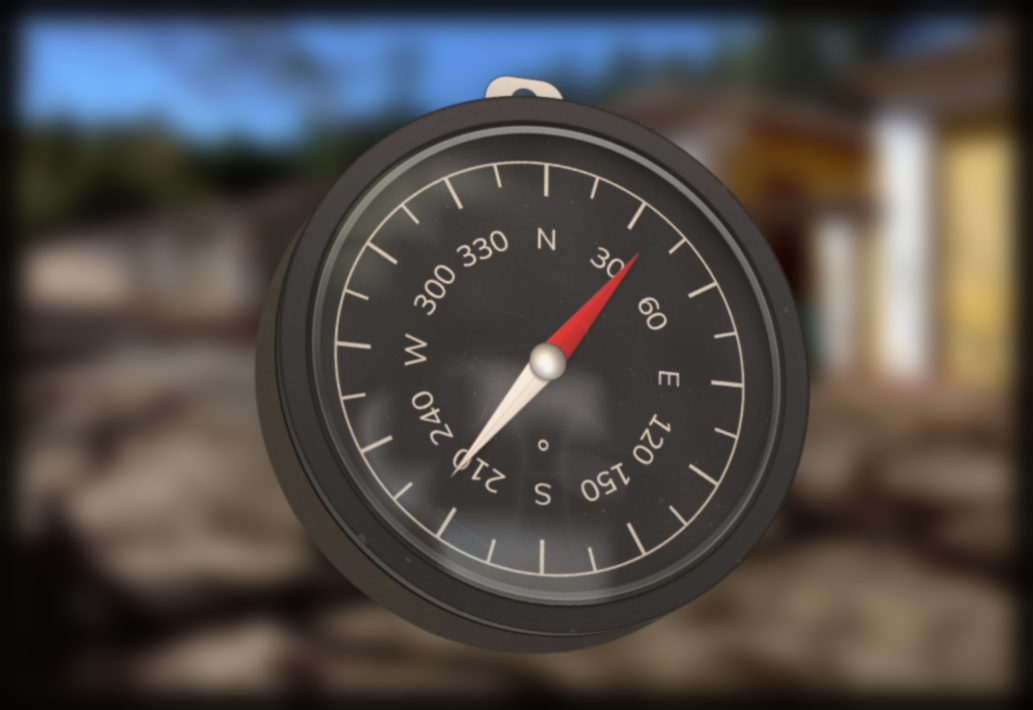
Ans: value=37.5 unit=°
